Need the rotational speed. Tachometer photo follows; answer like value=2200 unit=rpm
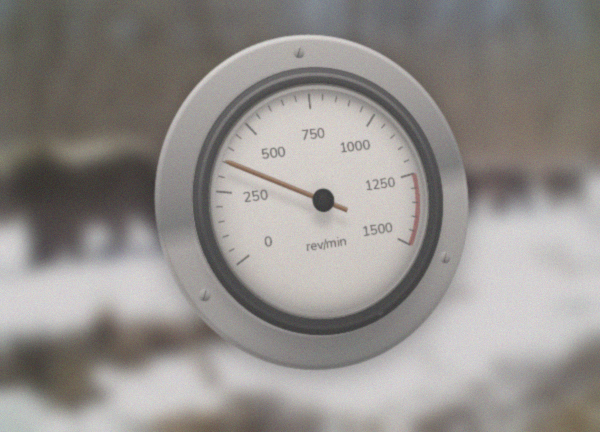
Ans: value=350 unit=rpm
